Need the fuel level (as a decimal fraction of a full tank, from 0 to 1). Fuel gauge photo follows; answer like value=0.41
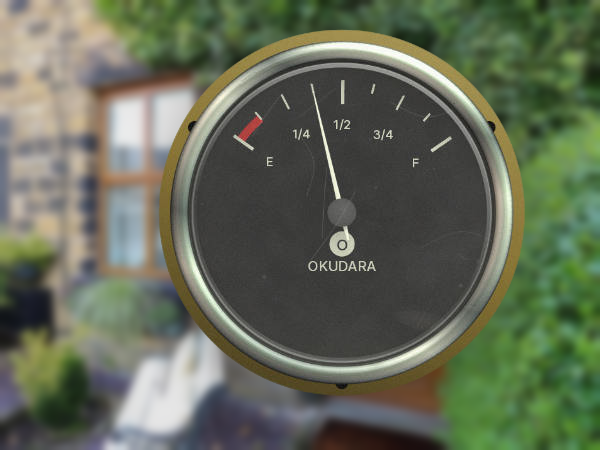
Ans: value=0.375
